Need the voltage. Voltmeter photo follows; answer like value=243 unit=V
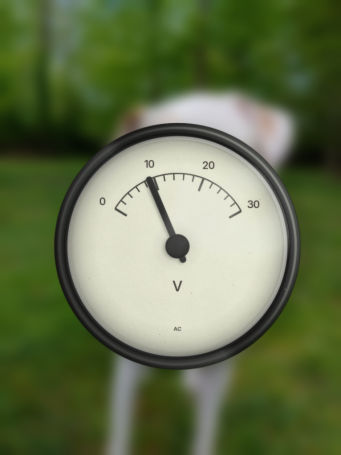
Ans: value=9 unit=V
